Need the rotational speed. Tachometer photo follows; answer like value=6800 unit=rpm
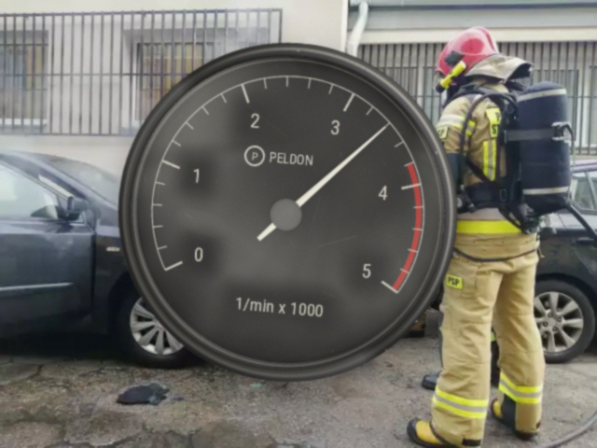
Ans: value=3400 unit=rpm
